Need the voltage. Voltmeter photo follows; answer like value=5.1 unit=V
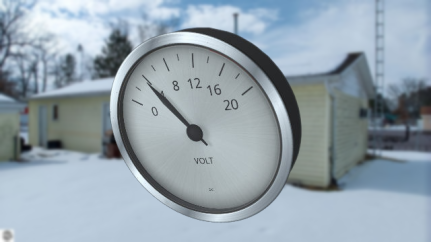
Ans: value=4 unit=V
